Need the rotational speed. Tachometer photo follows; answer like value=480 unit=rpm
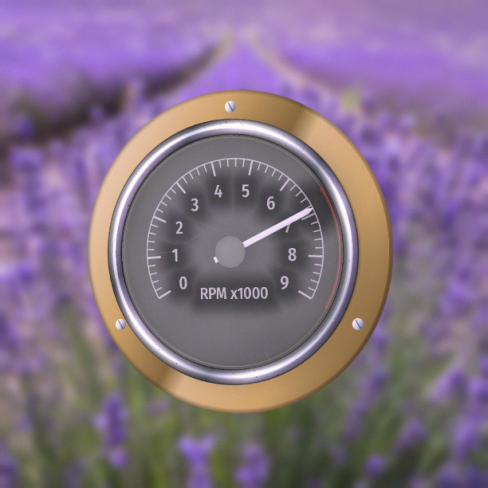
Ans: value=6900 unit=rpm
